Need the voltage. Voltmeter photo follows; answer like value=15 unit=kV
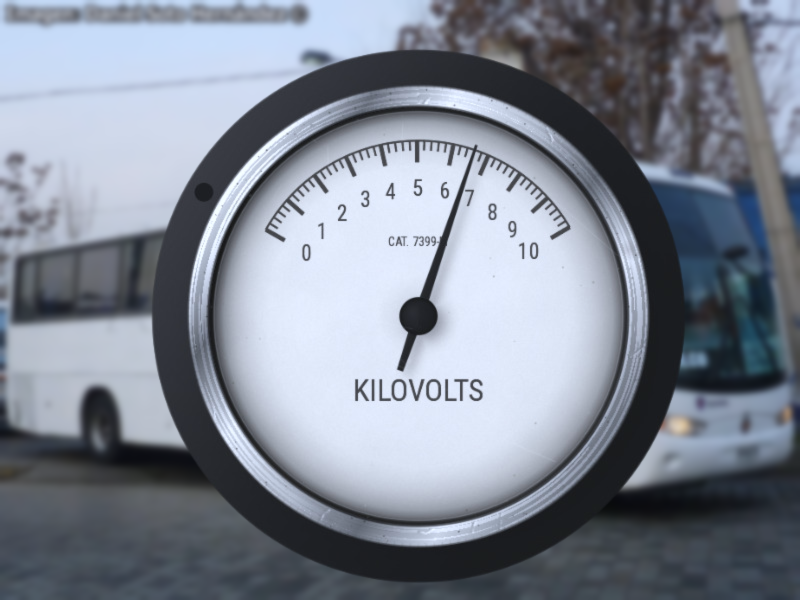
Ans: value=6.6 unit=kV
